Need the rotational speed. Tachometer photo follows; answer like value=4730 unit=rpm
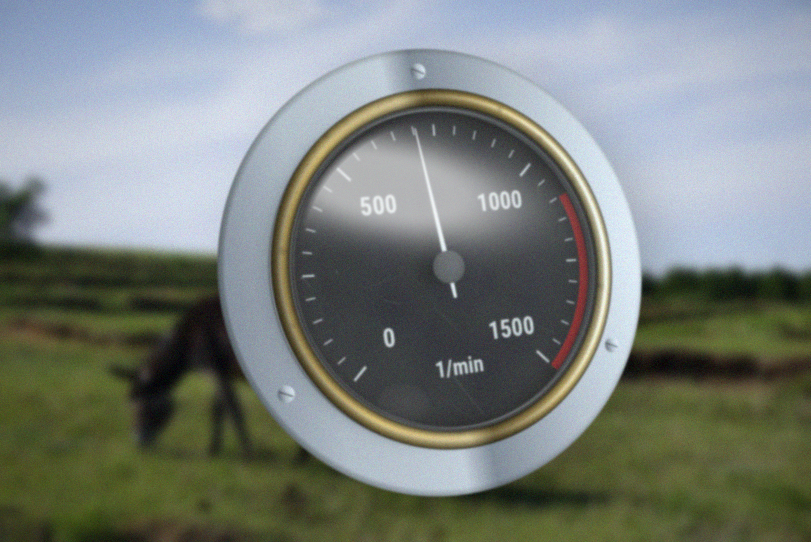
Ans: value=700 unit=rpm
